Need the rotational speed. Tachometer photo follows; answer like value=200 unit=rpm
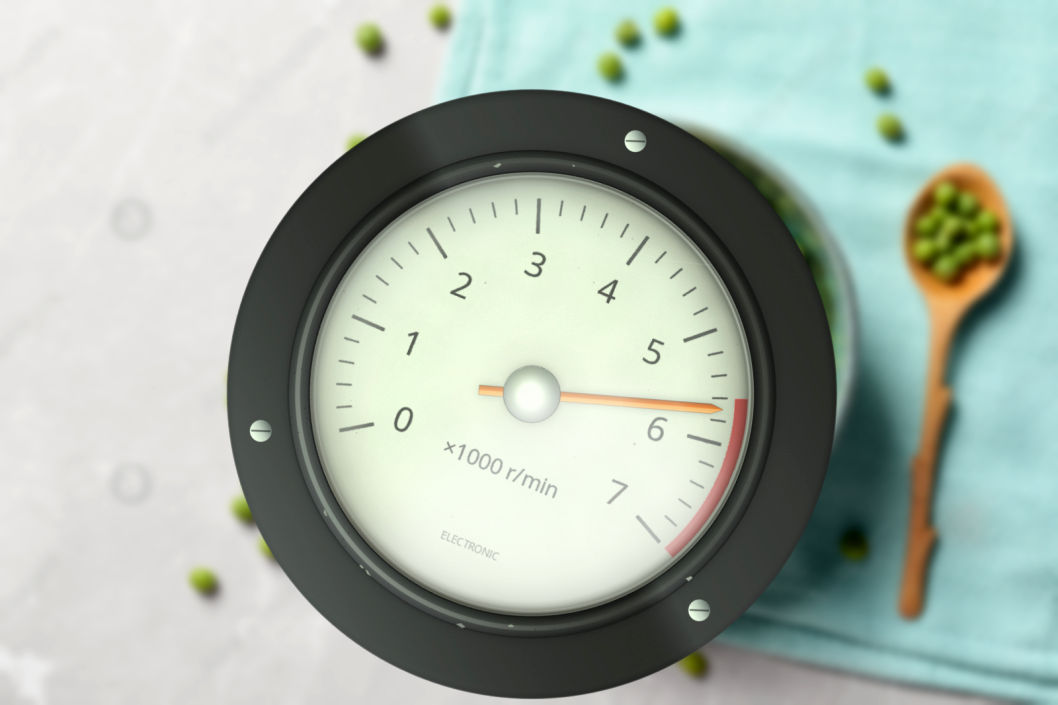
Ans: value=5700 unit=rpm
